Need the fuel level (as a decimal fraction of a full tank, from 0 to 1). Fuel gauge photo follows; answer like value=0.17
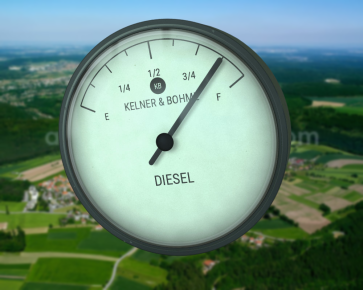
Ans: value=0.875
